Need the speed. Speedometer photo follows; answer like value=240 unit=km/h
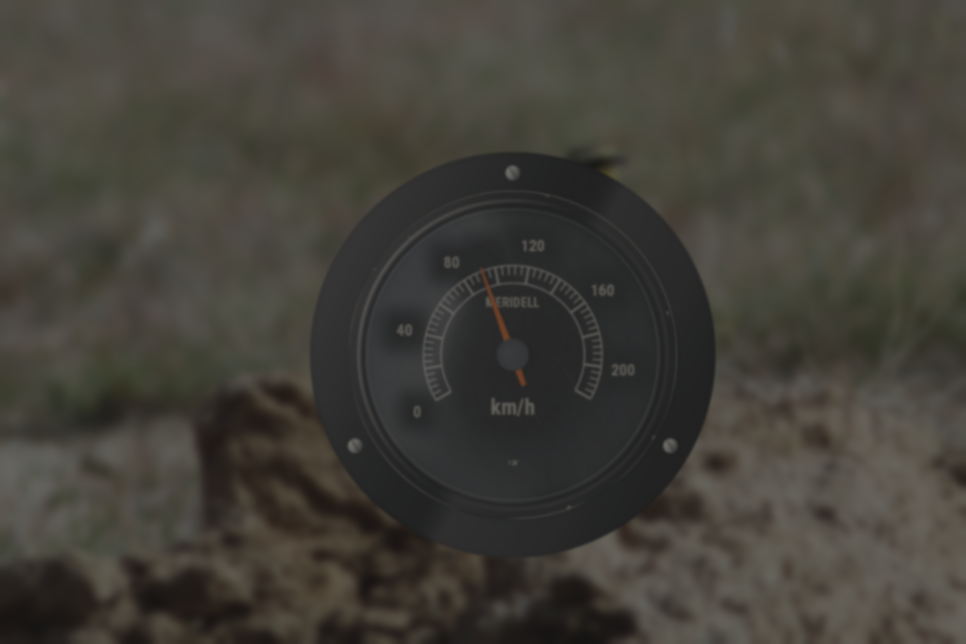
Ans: value=92 unit=km/h
